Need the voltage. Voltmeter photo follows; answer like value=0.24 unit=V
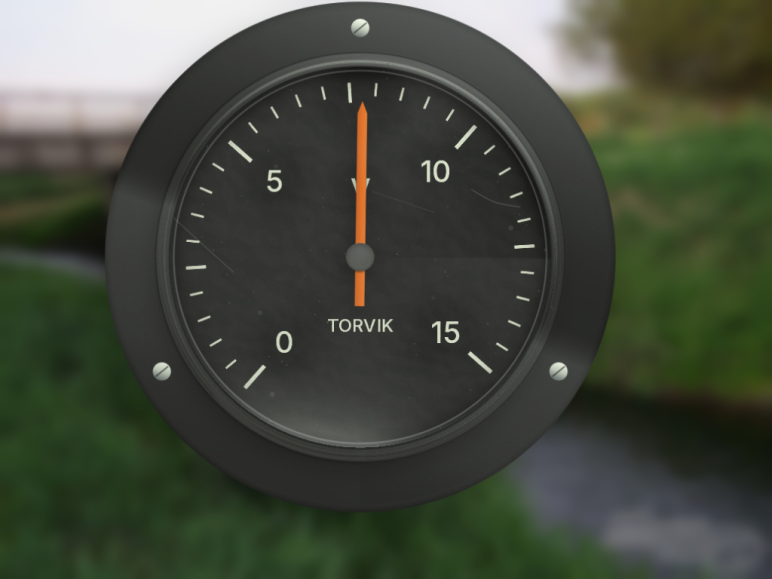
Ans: value=7.75 unit=V
